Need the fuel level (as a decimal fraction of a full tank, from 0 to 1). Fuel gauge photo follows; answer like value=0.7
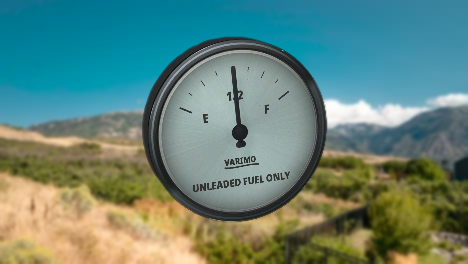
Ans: value=0.5
